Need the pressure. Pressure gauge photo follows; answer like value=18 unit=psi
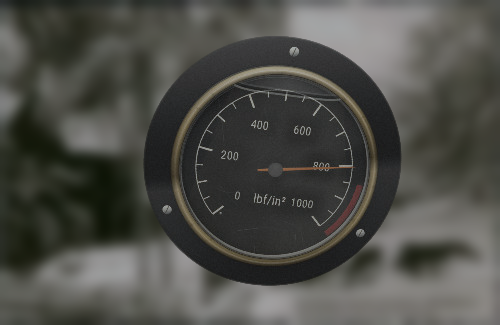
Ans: value=800 unit=psi
